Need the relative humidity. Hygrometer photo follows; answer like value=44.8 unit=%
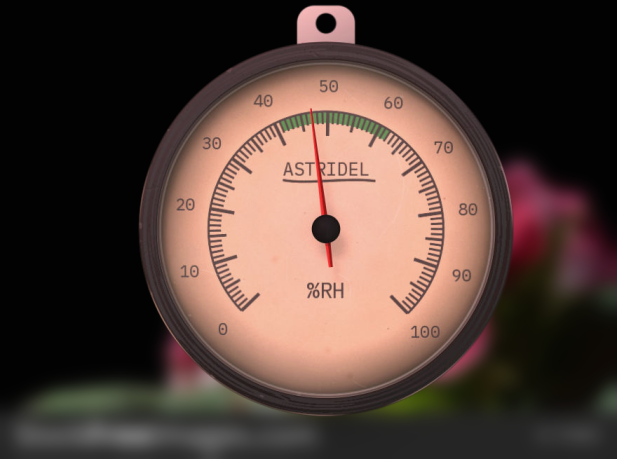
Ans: value=47 unit=%
